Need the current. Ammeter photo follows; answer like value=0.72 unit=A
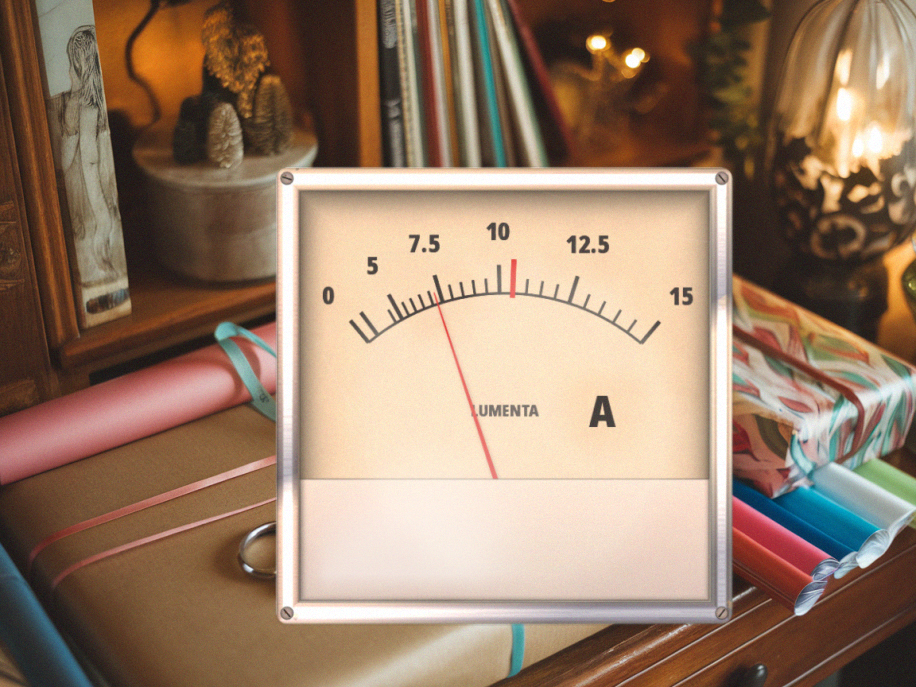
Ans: value=7.25 unit=A
